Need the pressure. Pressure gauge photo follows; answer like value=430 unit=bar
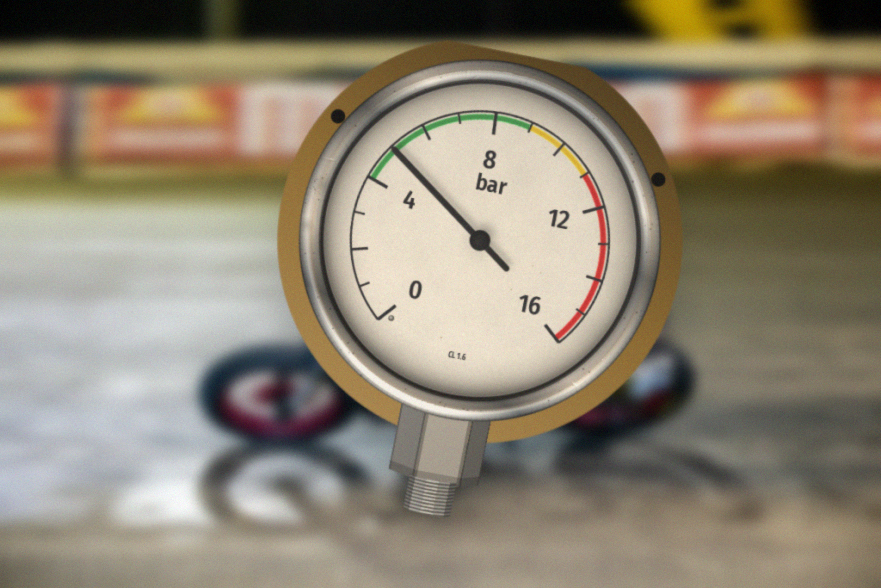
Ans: value=5 unit=bar
